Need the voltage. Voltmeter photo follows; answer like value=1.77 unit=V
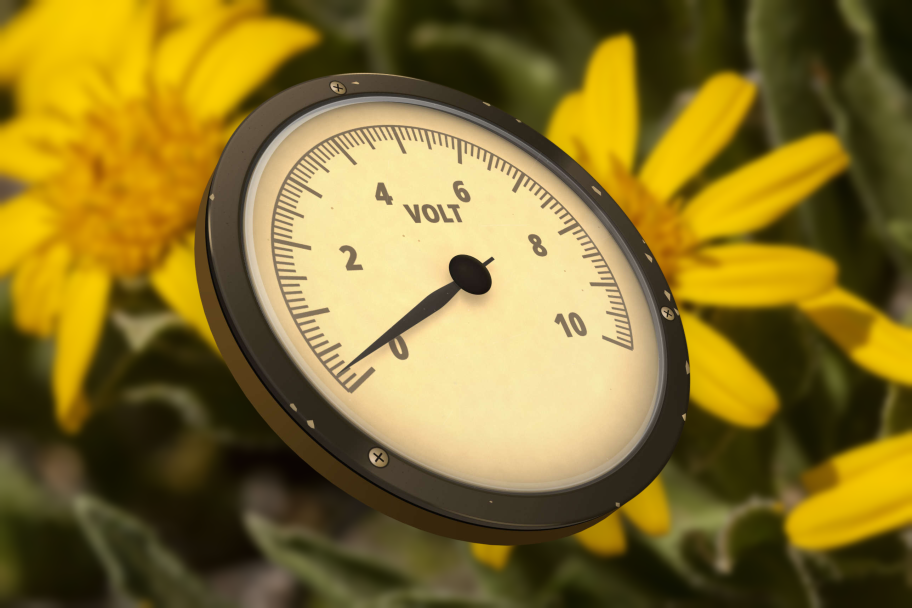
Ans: value=0.2 unit=V
